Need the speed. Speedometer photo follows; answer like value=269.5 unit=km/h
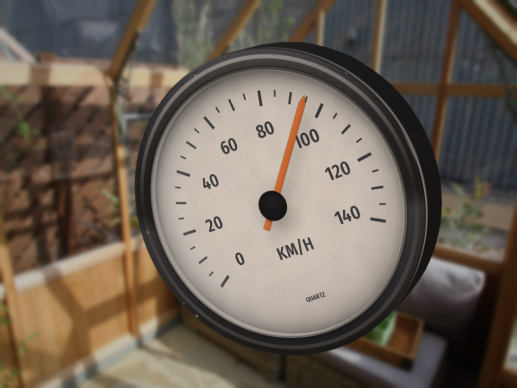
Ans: value=95 unit=km/h
